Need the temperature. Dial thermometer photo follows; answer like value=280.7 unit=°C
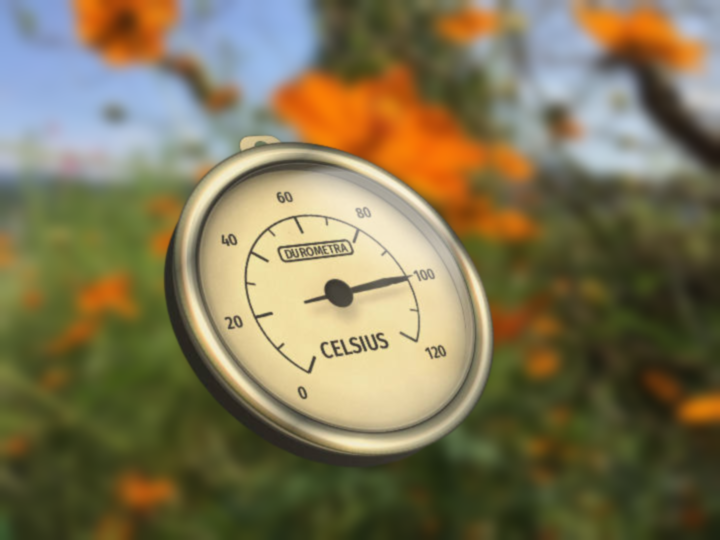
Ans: value=100 unit=°C
